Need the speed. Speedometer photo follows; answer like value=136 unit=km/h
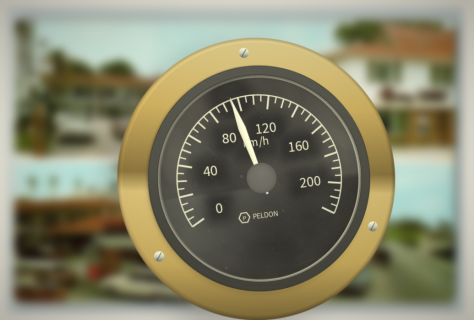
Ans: value=95 unit=km/h
